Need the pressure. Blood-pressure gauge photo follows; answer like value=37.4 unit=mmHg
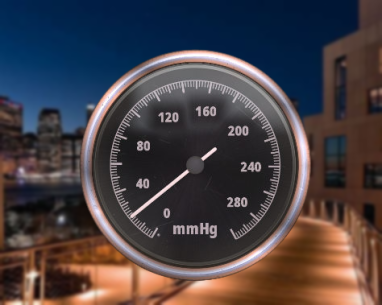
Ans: value=20 unit=mmHg
